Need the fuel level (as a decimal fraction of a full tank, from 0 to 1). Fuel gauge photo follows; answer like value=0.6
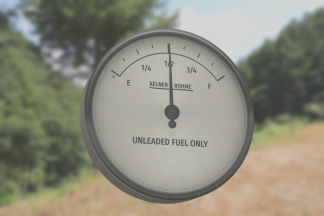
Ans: value=0.5
